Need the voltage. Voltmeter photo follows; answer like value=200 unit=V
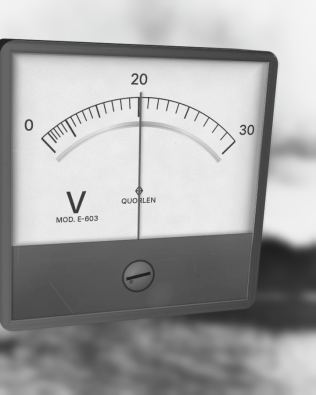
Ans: value=20 unit=V
